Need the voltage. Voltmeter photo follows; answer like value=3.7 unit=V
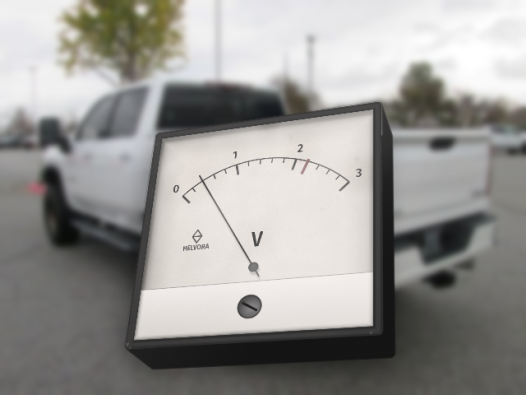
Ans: value=0.4 unit=V
